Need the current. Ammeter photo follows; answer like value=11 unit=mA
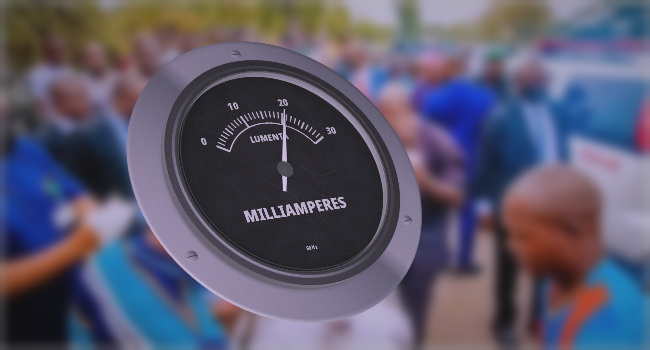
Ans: value=20 unit=mA
